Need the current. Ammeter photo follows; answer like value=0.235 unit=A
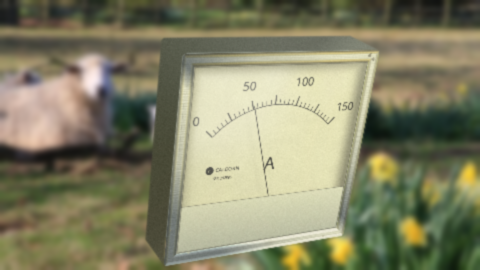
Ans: value=50 unit=A
